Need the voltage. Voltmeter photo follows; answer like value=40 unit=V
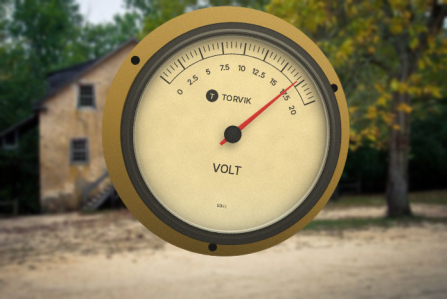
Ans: value=17 unit=V
